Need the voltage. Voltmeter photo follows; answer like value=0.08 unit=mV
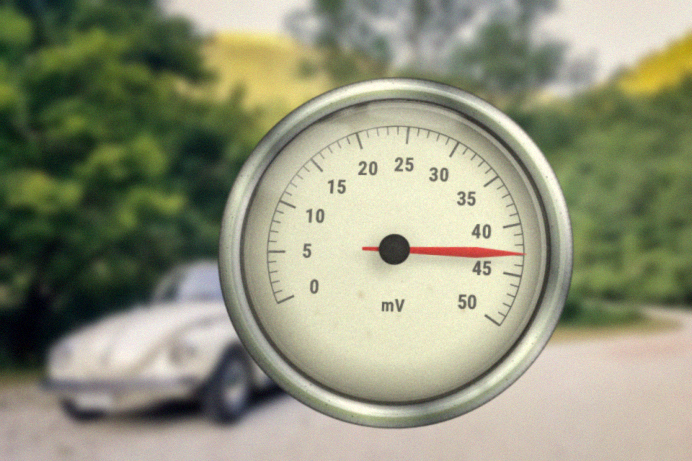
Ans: value=43 unit=mV
